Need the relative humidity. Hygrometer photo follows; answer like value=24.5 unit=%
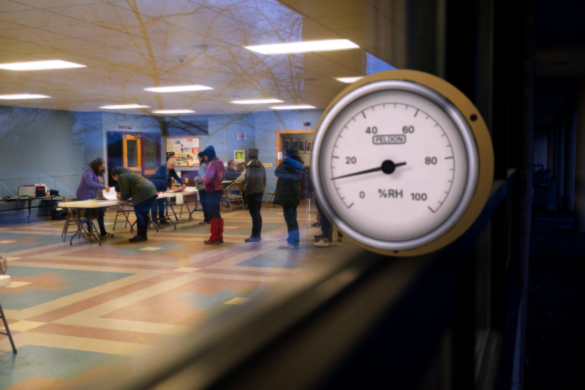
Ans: value=12 unit=%
